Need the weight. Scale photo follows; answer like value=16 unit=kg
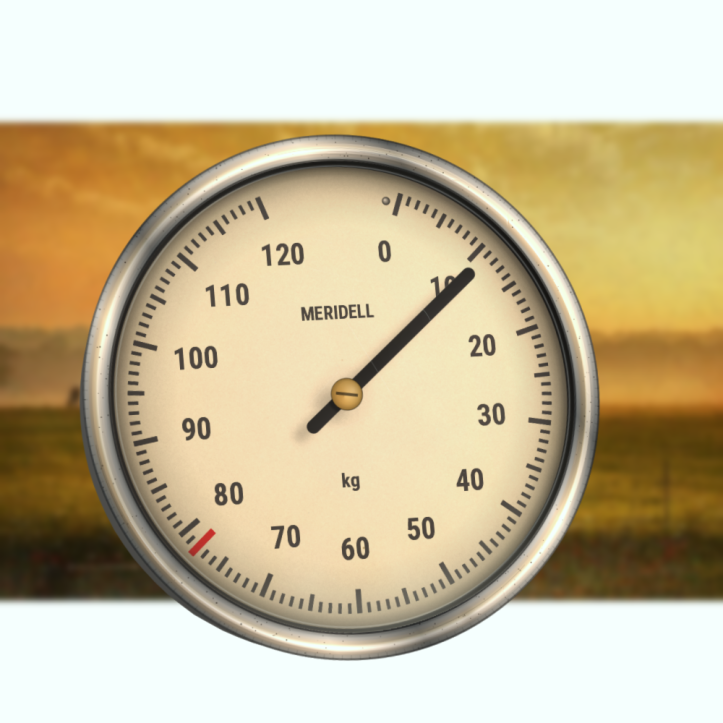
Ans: value=11 unit=kg
